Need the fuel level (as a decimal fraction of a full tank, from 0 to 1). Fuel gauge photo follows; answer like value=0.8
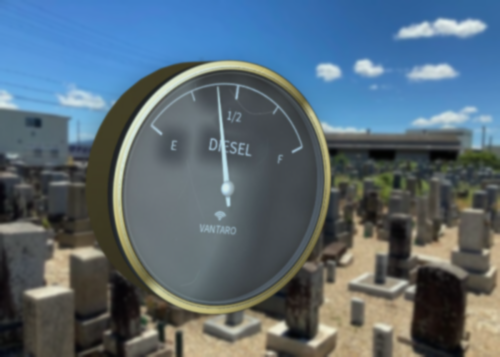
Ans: value=0.375
